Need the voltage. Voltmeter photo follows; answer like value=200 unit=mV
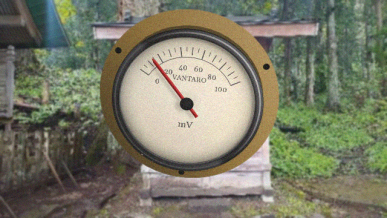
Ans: value=15 unit=mV
